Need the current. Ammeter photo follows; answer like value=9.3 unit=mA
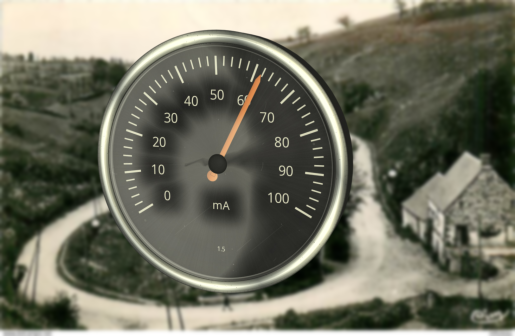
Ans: value=62 unit=mA
